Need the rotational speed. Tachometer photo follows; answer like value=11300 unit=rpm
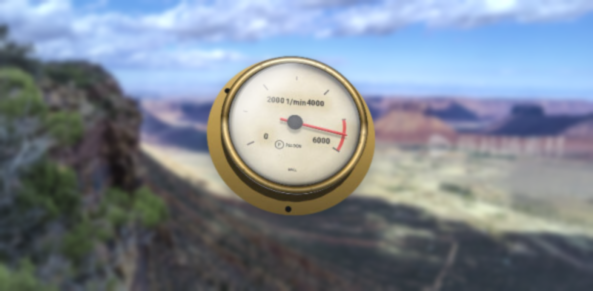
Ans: value=5500 unit=rpm
